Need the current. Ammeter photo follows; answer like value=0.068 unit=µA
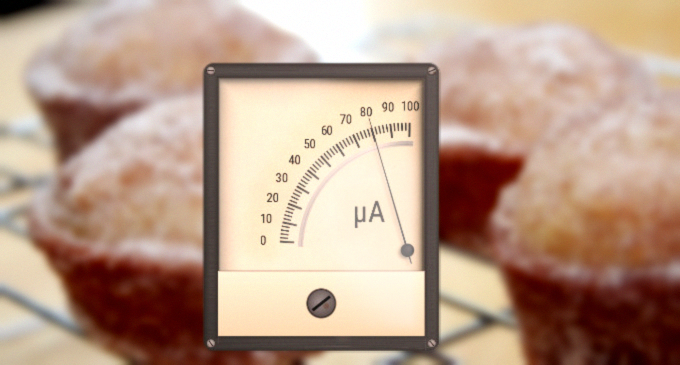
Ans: value=80 unit=µA
